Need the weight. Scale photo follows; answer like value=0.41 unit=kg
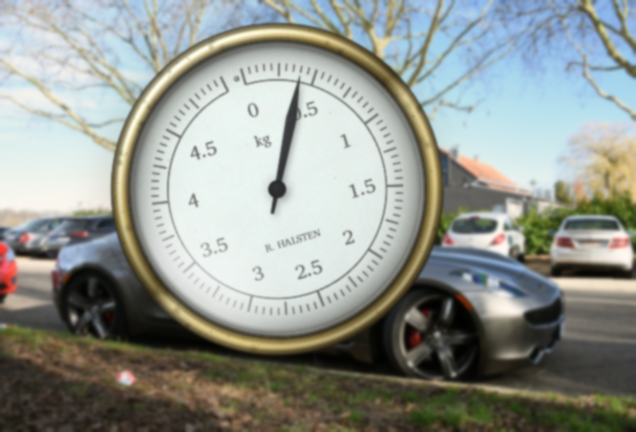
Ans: value=0.4 unit=kg
